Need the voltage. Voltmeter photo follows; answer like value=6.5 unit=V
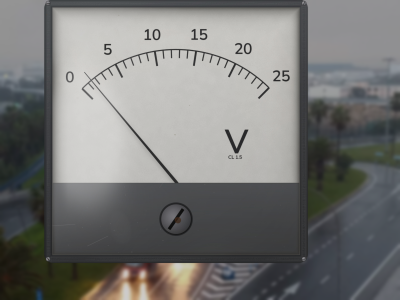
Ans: value=1.5 unit=V
